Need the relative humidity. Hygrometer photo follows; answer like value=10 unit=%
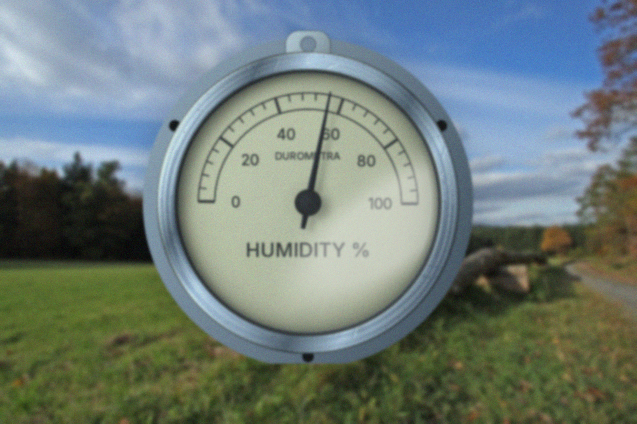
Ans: value=56 unit=%
